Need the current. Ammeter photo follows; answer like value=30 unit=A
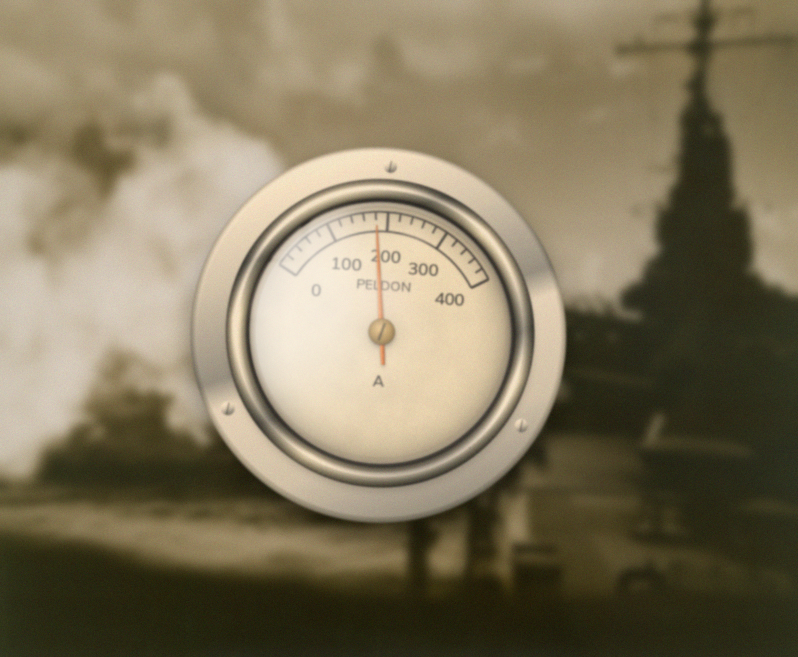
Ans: value=180 unit=A
